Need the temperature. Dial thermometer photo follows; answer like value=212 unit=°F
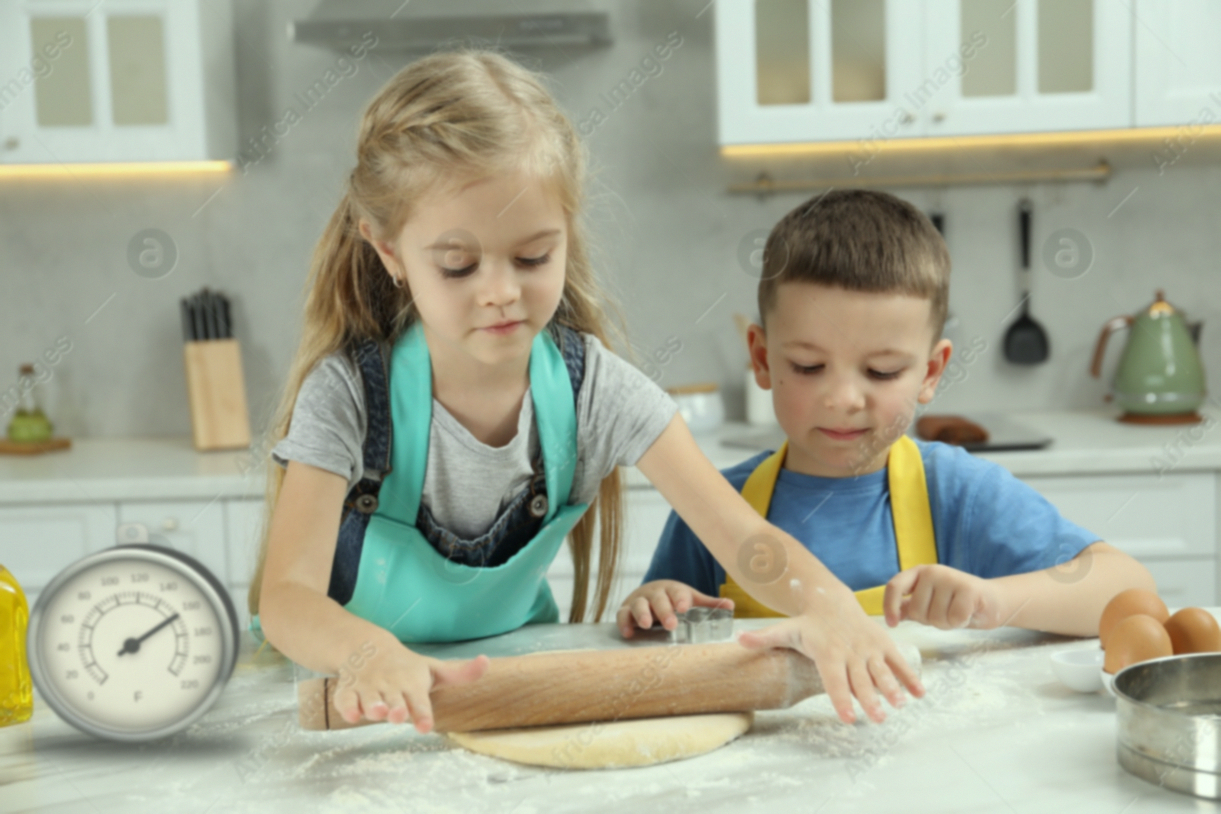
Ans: value=160 unit=°F
